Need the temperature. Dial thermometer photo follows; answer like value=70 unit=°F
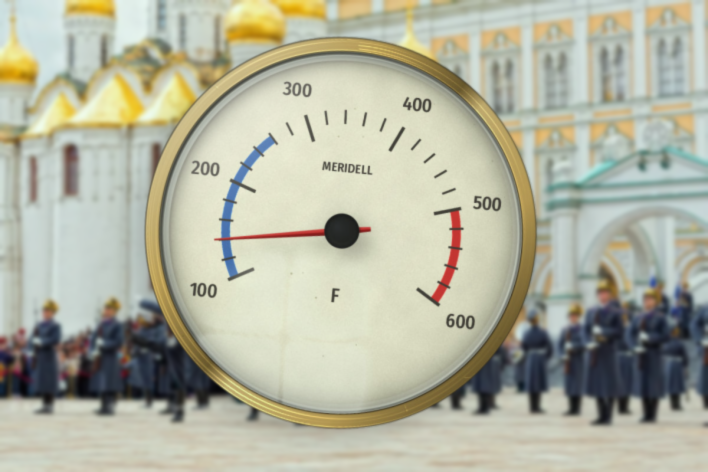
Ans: value=140 unit=°F
